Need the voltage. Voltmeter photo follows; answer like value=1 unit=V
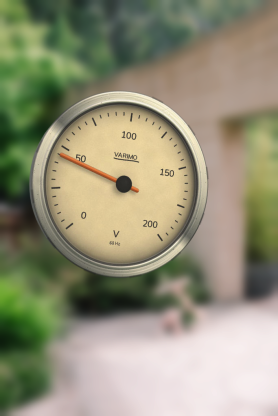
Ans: value=45 unit=V
